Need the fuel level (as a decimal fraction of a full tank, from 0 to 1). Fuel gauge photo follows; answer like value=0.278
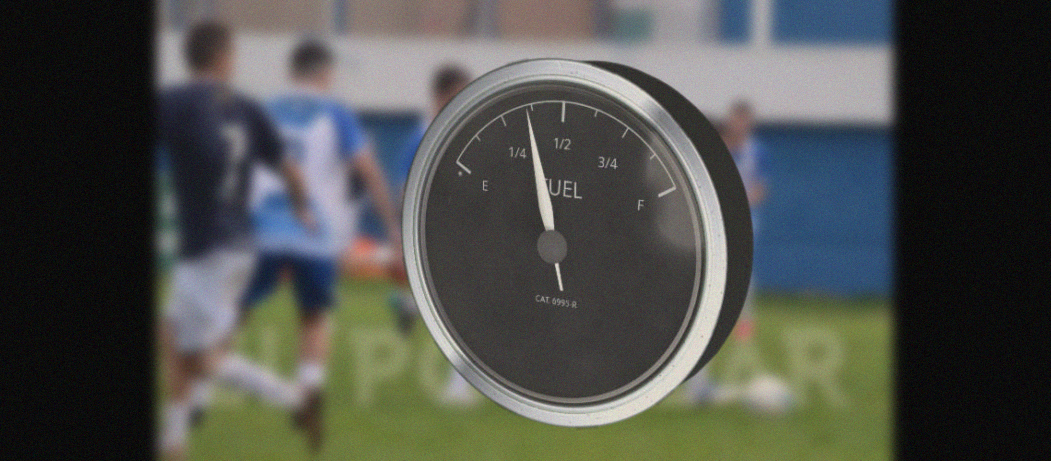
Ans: value=0.375
